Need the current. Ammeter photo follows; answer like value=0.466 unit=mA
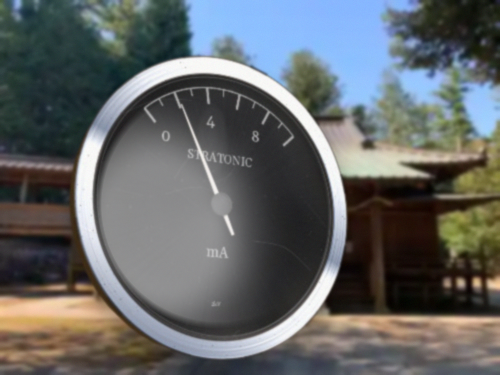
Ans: value=2 unit=mA
